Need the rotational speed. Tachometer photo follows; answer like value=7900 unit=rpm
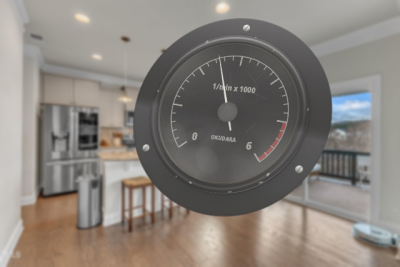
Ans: value=2500 unit=rpm
